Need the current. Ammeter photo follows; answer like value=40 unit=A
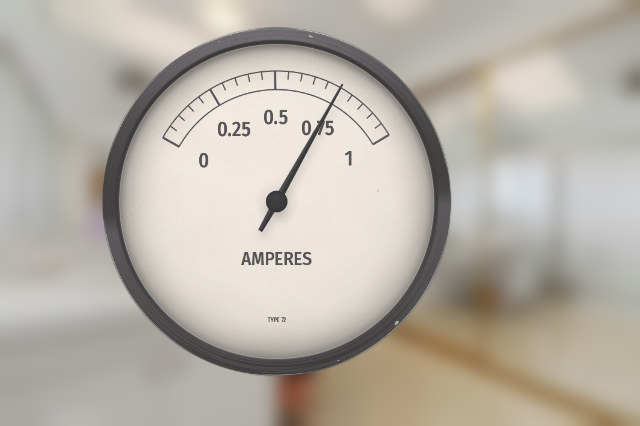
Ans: value=0.75 unit=A
